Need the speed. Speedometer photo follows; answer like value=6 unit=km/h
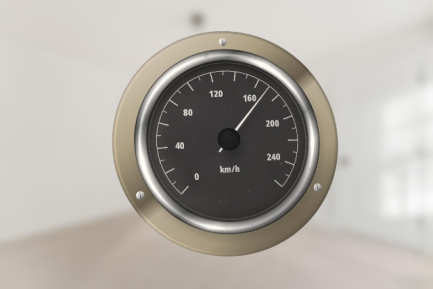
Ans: value=170 unit=km/h
